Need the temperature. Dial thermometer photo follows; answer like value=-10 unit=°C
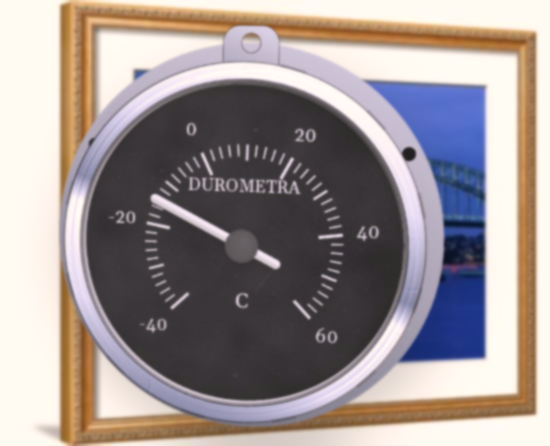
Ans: value=-14 unit=°C
